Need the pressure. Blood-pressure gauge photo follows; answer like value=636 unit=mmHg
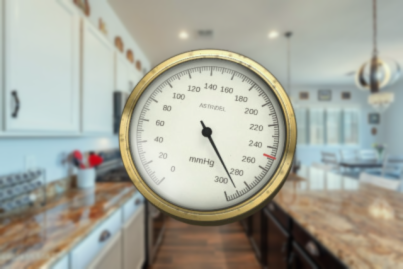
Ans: value=290 unit=mmHg
